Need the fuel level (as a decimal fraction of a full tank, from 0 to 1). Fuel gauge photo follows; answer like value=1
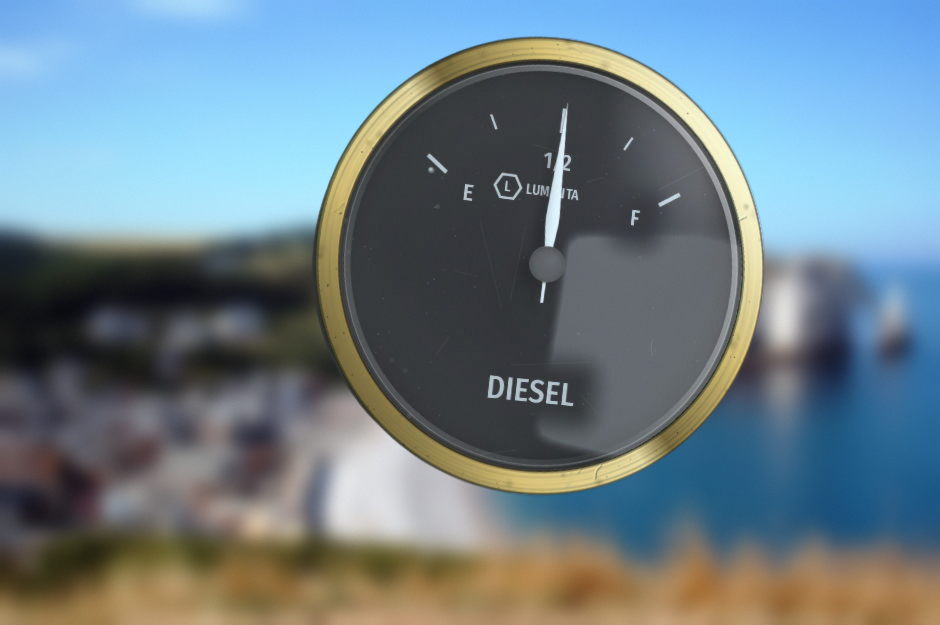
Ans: value=0.5
